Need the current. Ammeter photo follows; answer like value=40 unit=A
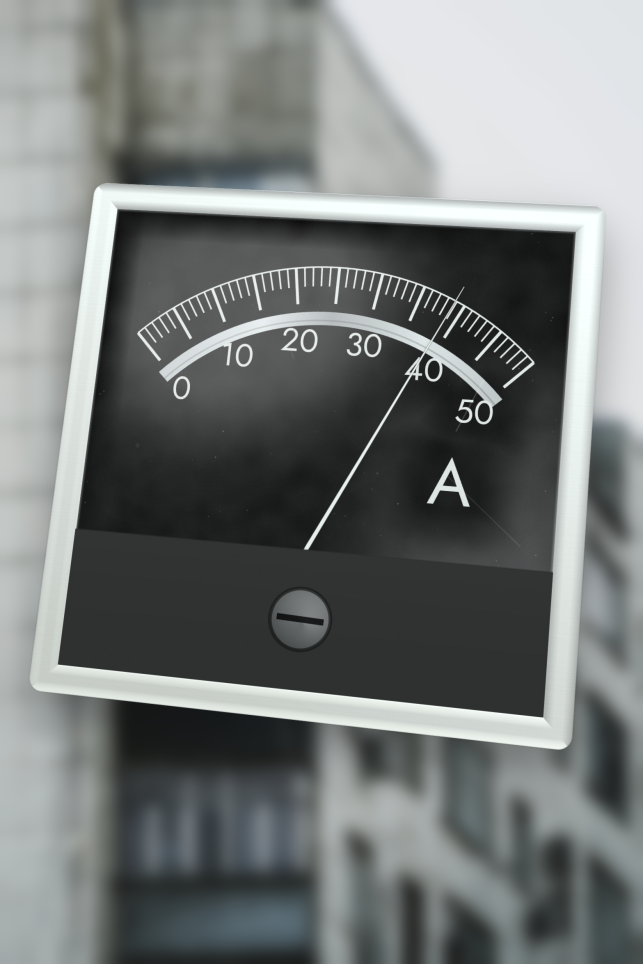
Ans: value=39 unit=A
